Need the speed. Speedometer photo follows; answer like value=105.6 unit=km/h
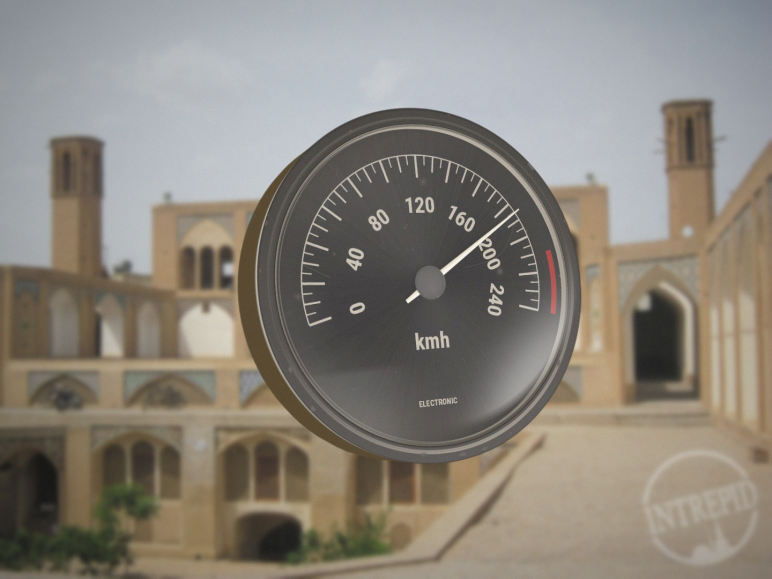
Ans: value=185 unit=km/h
